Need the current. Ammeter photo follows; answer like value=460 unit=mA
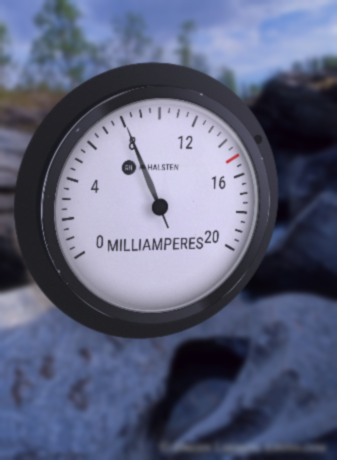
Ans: value=8 unit=mA
